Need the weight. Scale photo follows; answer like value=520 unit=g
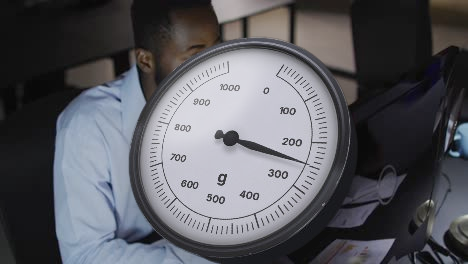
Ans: value=250 unit=g
